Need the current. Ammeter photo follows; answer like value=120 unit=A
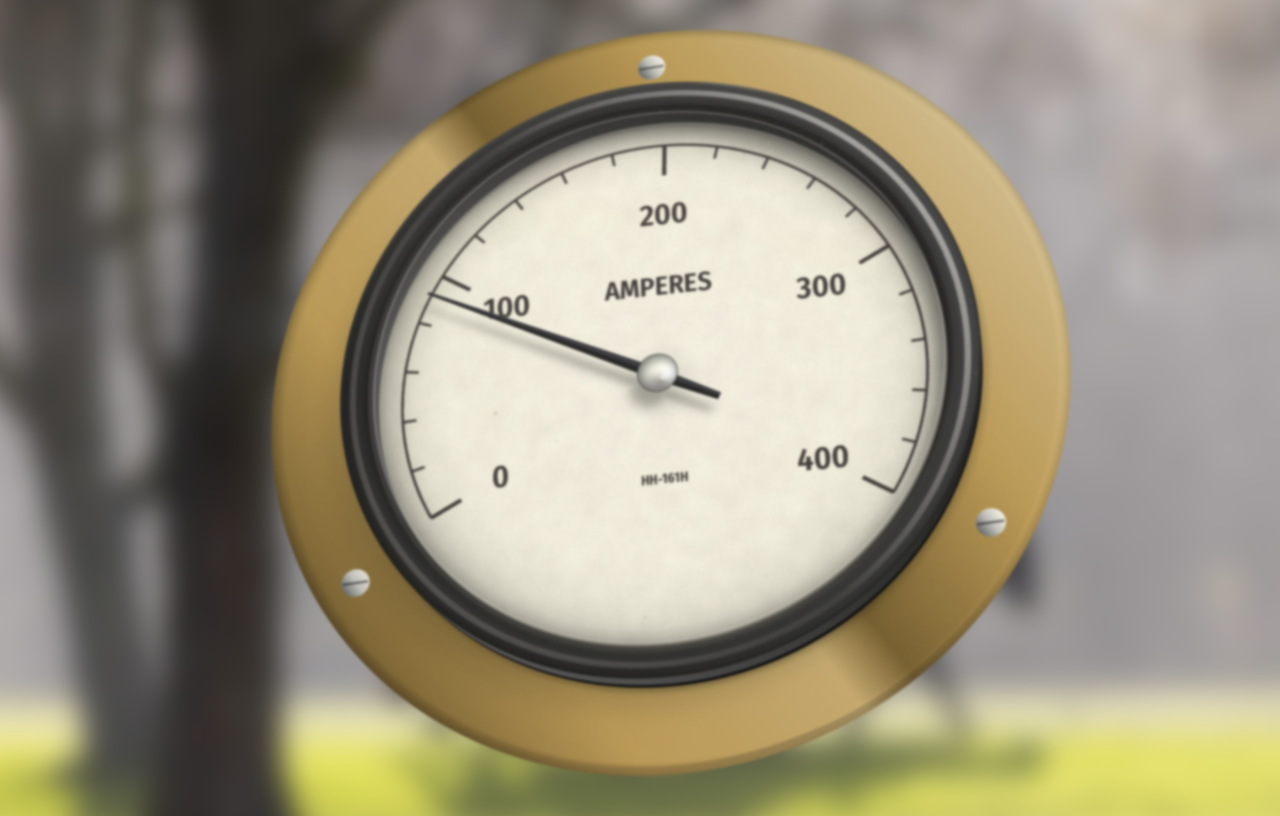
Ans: value=90 unit=A
